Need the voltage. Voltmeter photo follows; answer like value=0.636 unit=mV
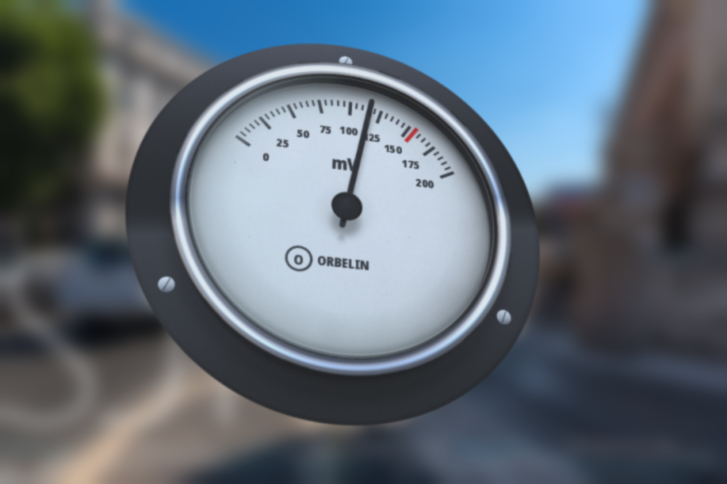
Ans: value=115 unit=mV
